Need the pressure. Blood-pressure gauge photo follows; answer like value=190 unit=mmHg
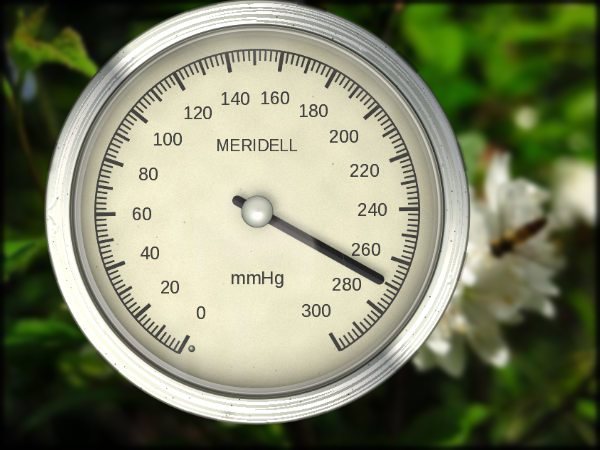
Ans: value=270 unit=mmHg
